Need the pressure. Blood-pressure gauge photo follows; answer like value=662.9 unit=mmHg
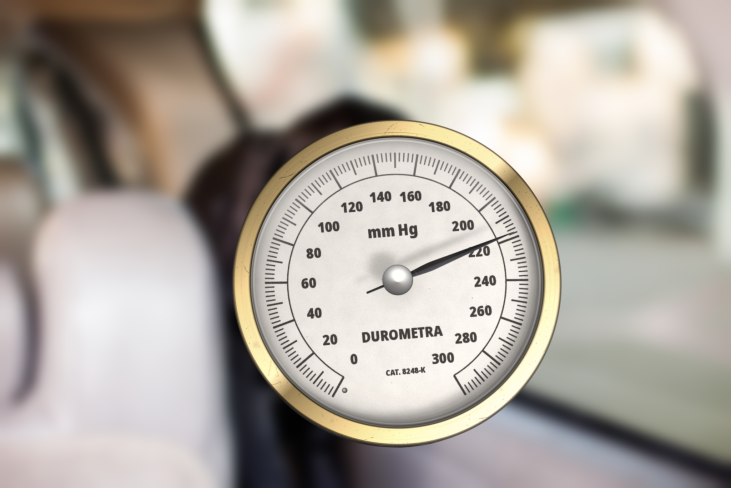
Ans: value=218 unit=mmHg
